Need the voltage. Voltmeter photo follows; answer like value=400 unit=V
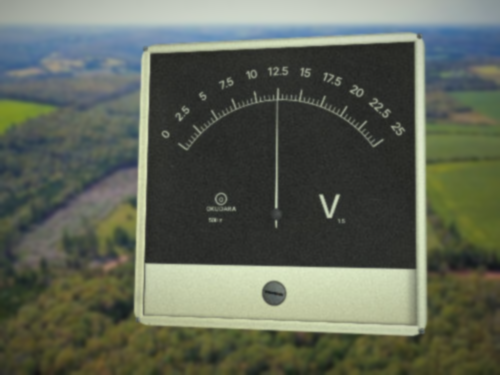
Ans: value=12.5 unit=V
